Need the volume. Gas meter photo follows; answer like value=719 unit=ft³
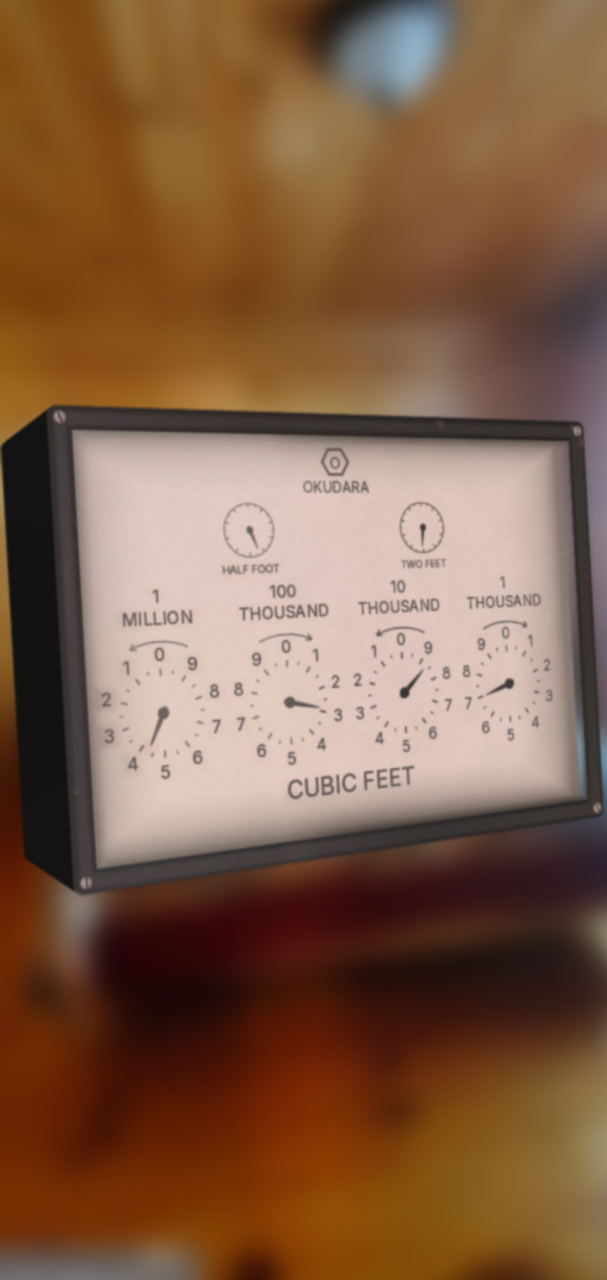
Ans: value=428700 unit=ft³
